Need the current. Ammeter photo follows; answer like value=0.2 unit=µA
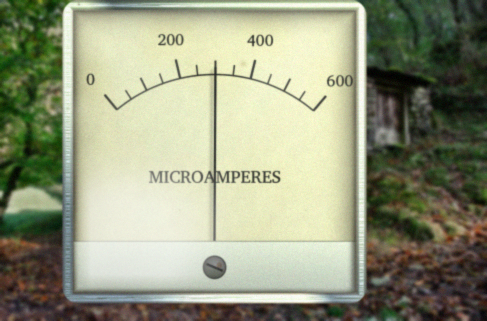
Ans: value=300 unit=µA
